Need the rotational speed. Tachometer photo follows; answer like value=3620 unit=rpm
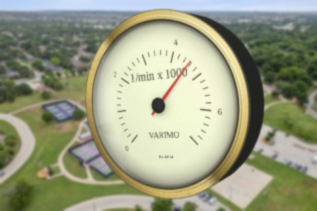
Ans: value=4600 unit=rpm
